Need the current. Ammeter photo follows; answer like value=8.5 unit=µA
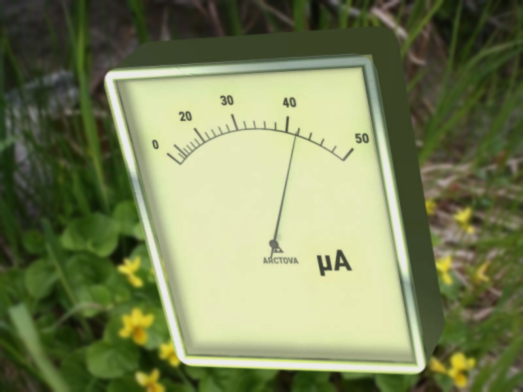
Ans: value=42 unit=µA
